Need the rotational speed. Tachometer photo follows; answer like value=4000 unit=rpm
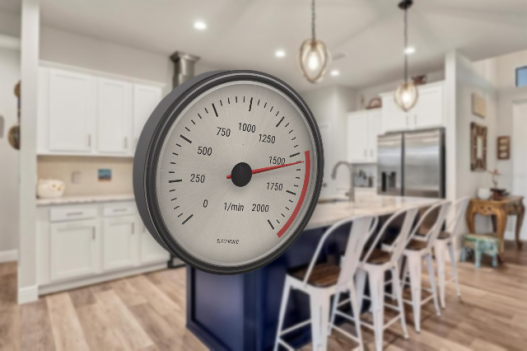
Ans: value=1550 unit=rpm
